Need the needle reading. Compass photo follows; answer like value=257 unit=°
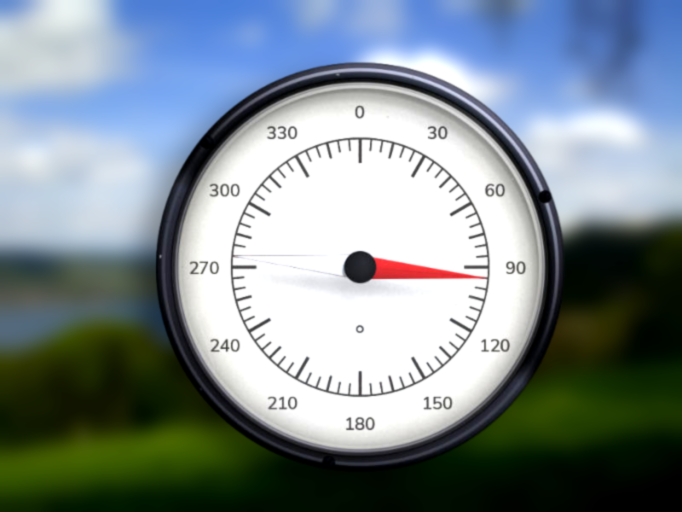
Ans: value=95 unit=°
